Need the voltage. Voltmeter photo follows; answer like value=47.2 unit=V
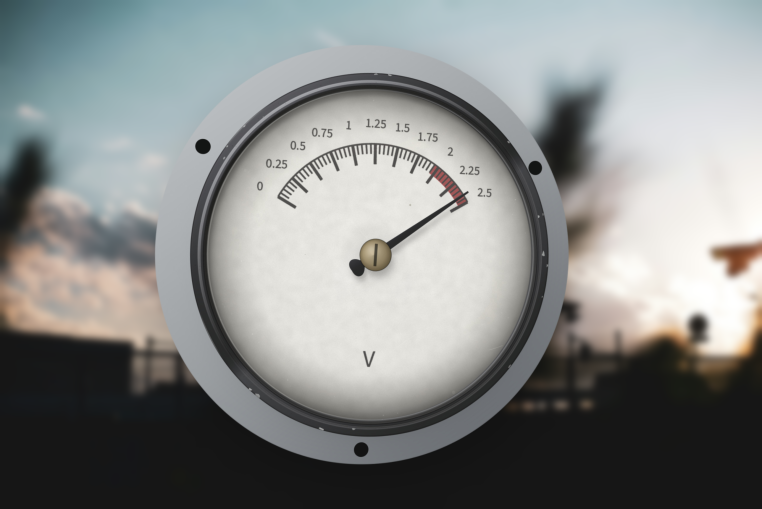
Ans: value=2.4 unit=V
